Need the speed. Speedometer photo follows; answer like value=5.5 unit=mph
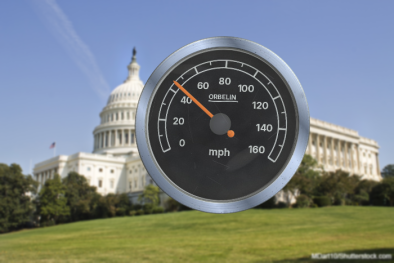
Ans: value=45 unit=mph
